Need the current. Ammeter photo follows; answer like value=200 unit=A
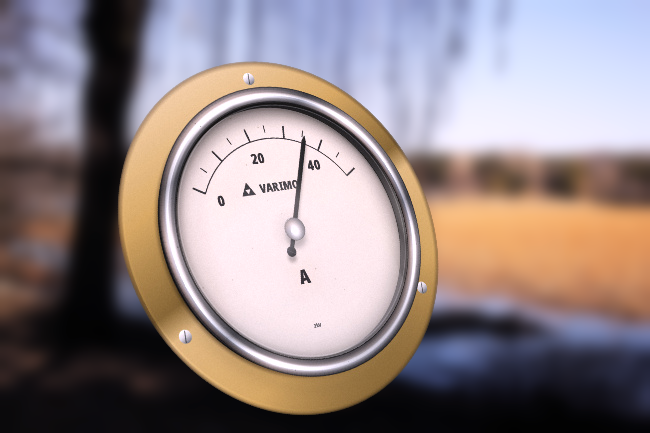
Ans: value=35 unit=A
